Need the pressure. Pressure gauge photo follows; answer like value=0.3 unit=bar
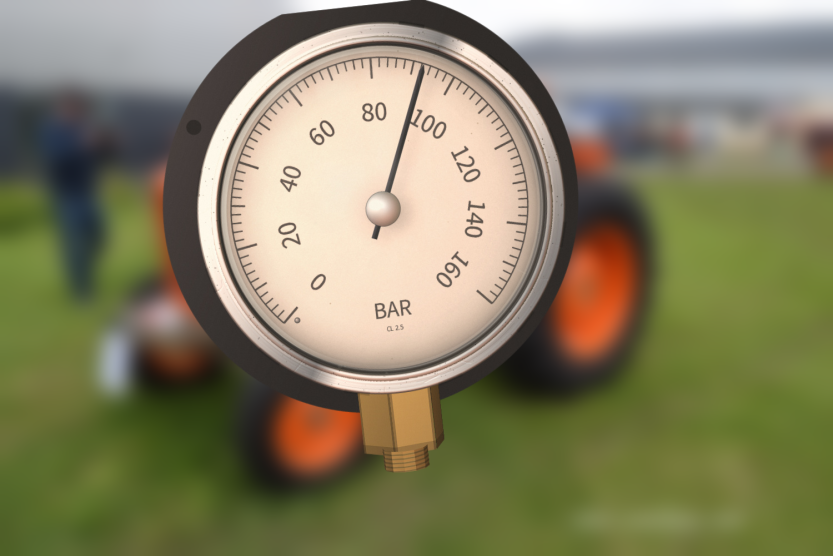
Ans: value=92 unit=bar
